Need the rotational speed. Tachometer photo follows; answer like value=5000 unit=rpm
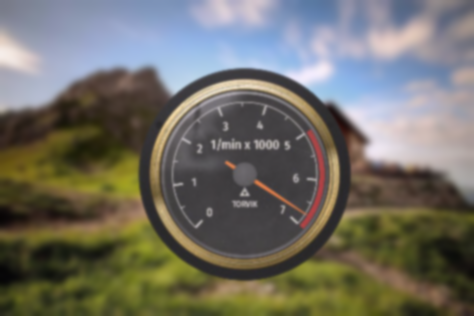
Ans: value=6750 unit=rpm
